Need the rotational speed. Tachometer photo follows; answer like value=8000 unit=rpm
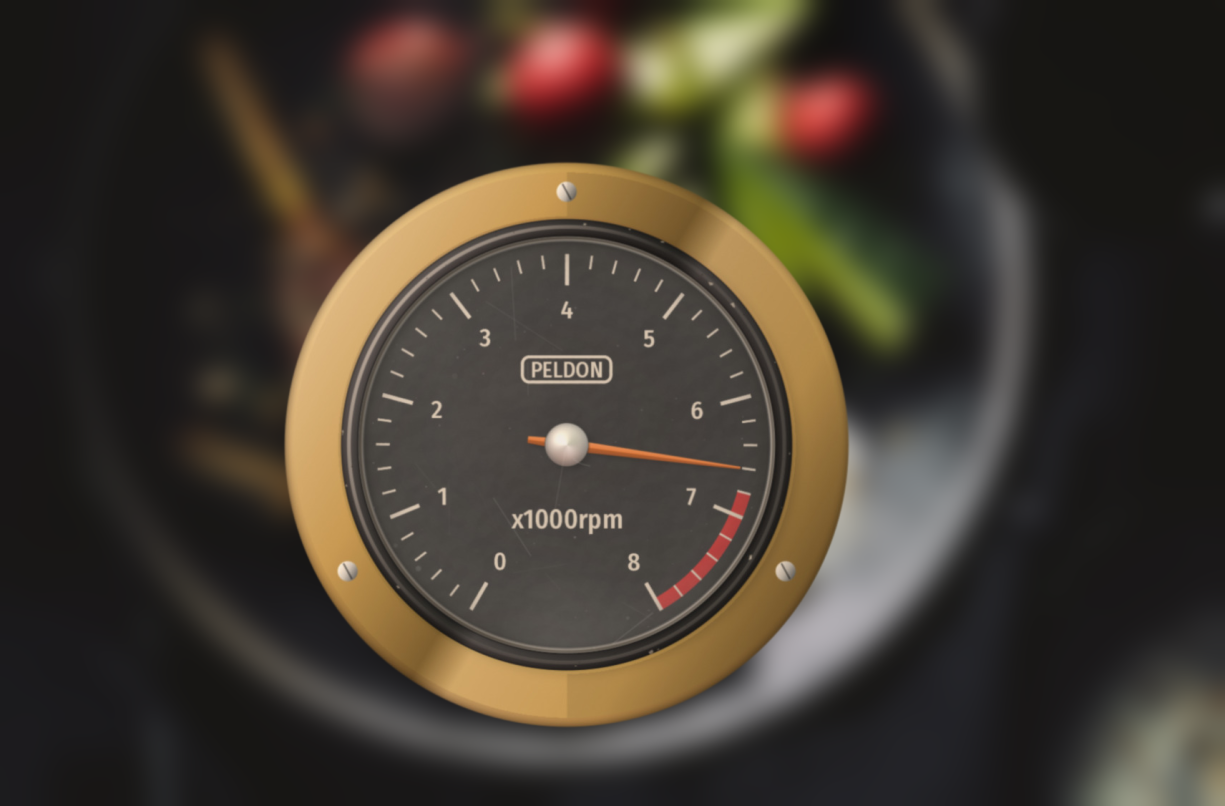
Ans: value=6600 unit=rpm
